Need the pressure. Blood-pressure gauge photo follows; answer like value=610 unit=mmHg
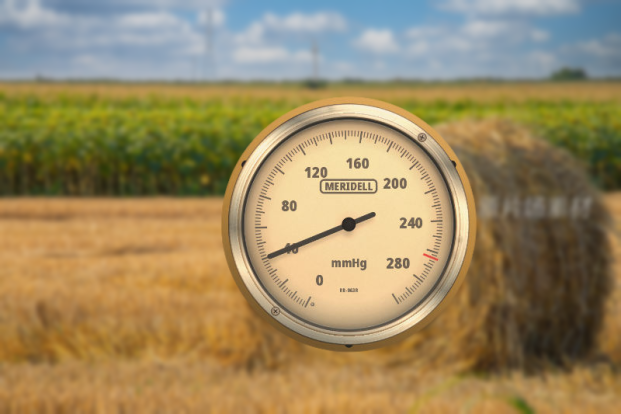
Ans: value=40 unit=mmHg
